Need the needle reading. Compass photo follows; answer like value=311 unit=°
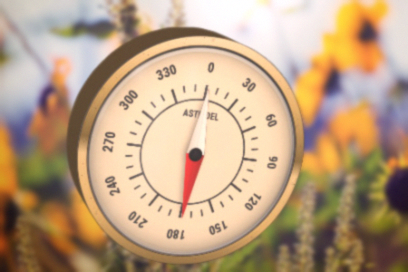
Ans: value=180 unit=°
